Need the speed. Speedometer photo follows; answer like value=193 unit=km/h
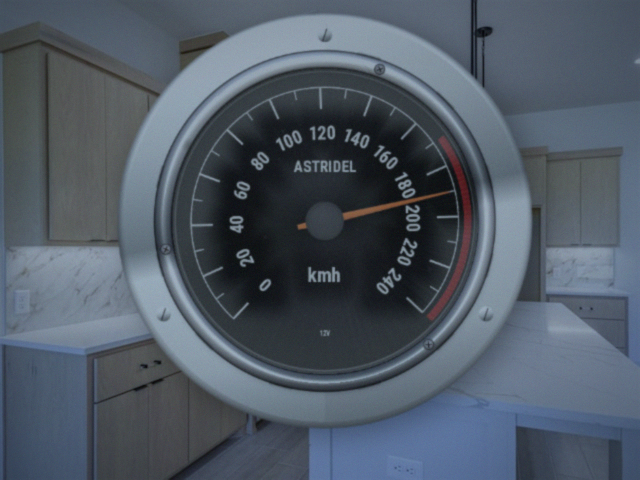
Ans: value=190 unit=km/h
